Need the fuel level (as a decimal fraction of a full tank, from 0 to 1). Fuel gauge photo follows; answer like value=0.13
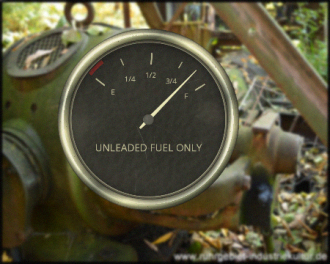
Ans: value=0.875
